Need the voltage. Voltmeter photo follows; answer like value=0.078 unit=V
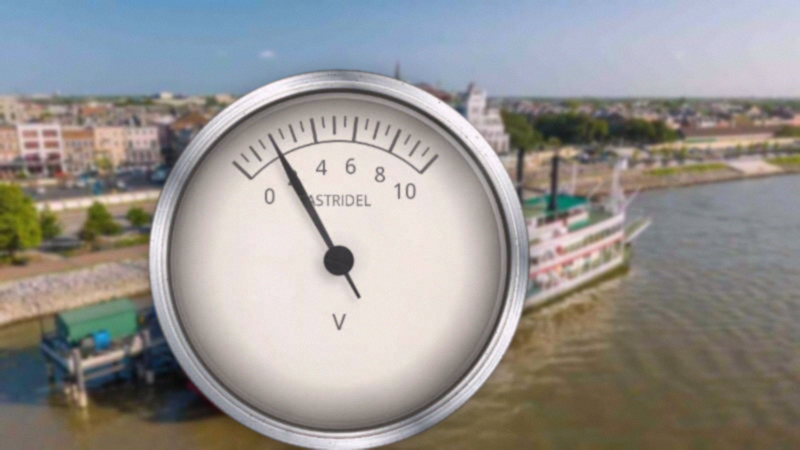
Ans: value=2 unit=V
